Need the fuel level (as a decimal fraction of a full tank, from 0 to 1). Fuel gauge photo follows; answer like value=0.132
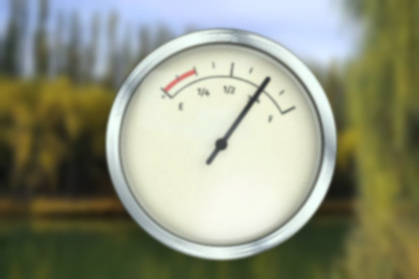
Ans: value=0.75
